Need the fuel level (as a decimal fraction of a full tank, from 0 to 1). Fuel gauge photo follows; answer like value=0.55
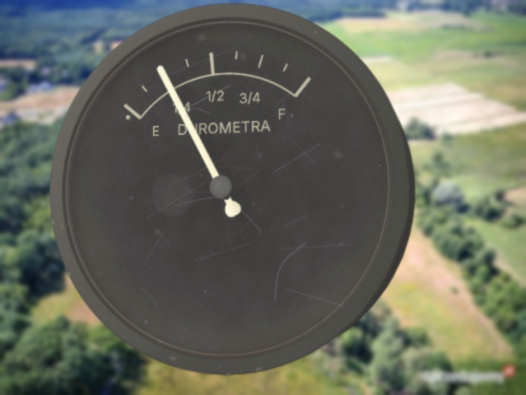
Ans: value=0.25
